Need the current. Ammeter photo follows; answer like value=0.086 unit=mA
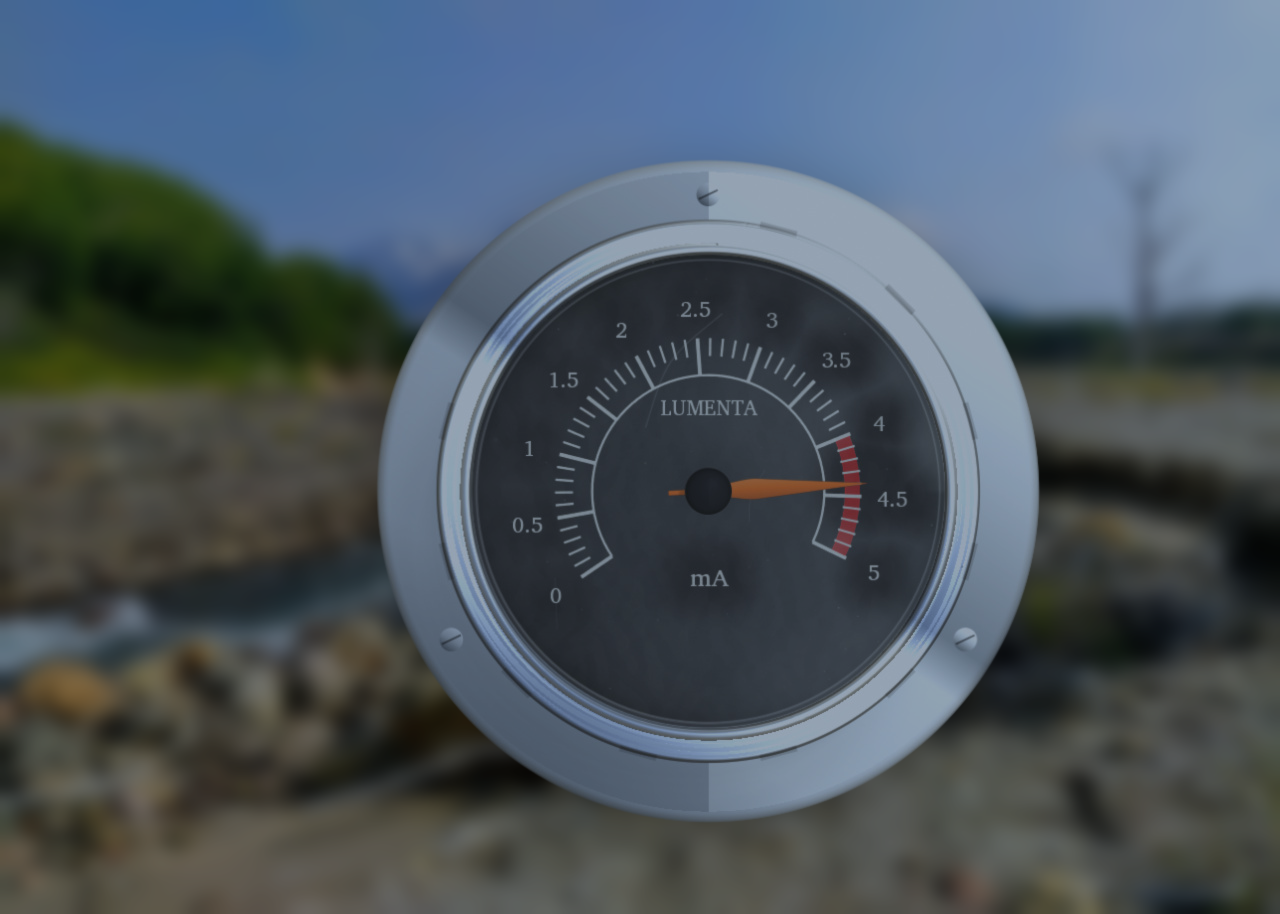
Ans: value=4.4 unit=mA
